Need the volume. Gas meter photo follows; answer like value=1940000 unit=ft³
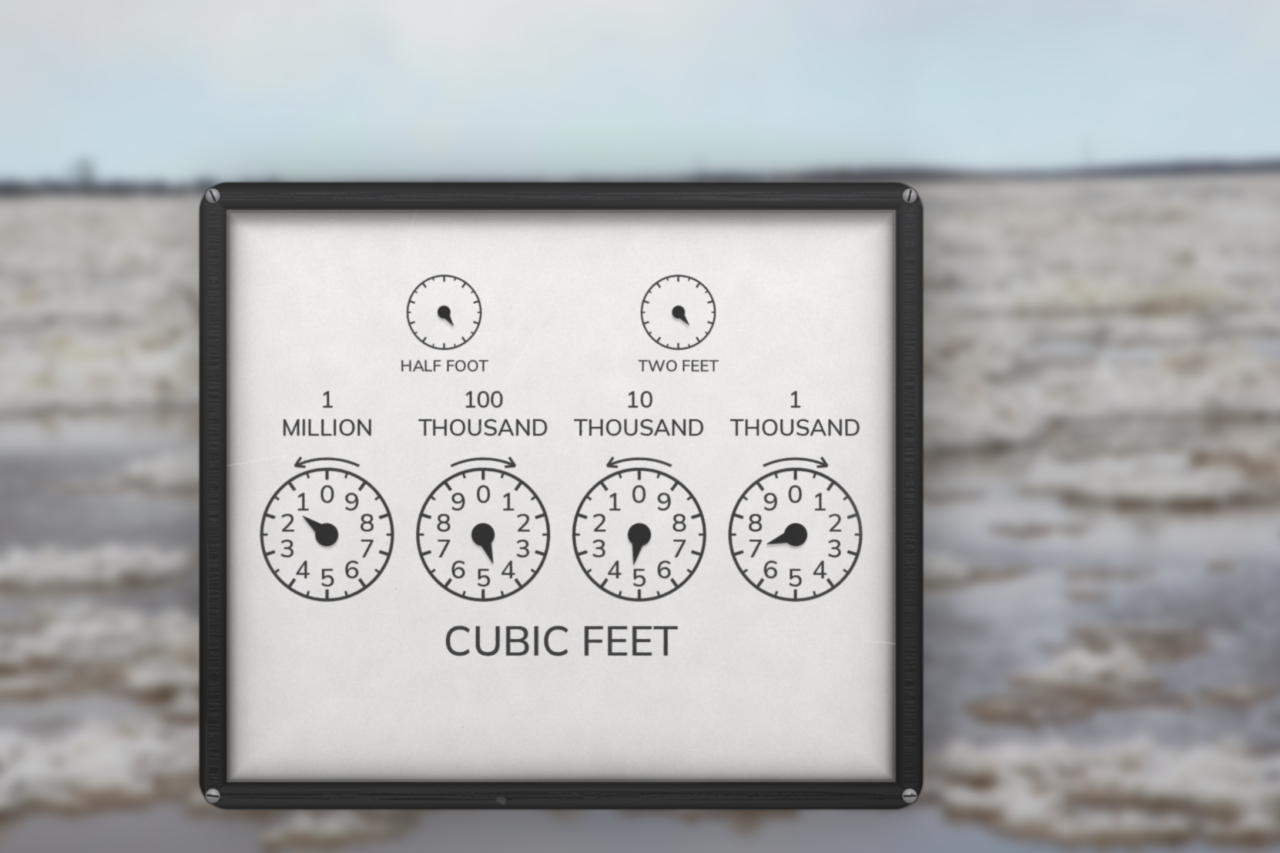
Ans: value=144700 unit=ft³
